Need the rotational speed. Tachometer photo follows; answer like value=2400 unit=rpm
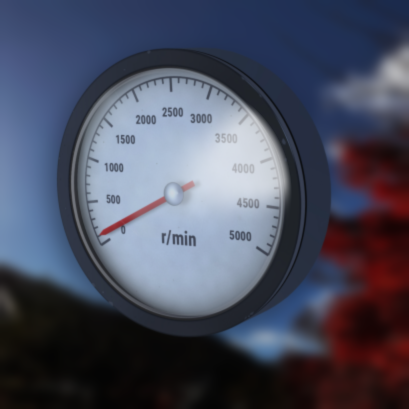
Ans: value=100 unit=rpm
